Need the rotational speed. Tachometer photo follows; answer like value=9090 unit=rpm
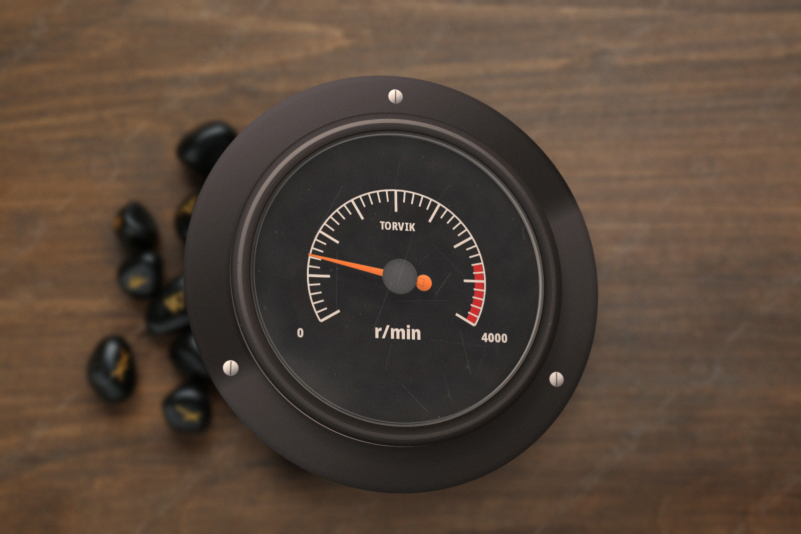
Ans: value=700 unit=rpm
